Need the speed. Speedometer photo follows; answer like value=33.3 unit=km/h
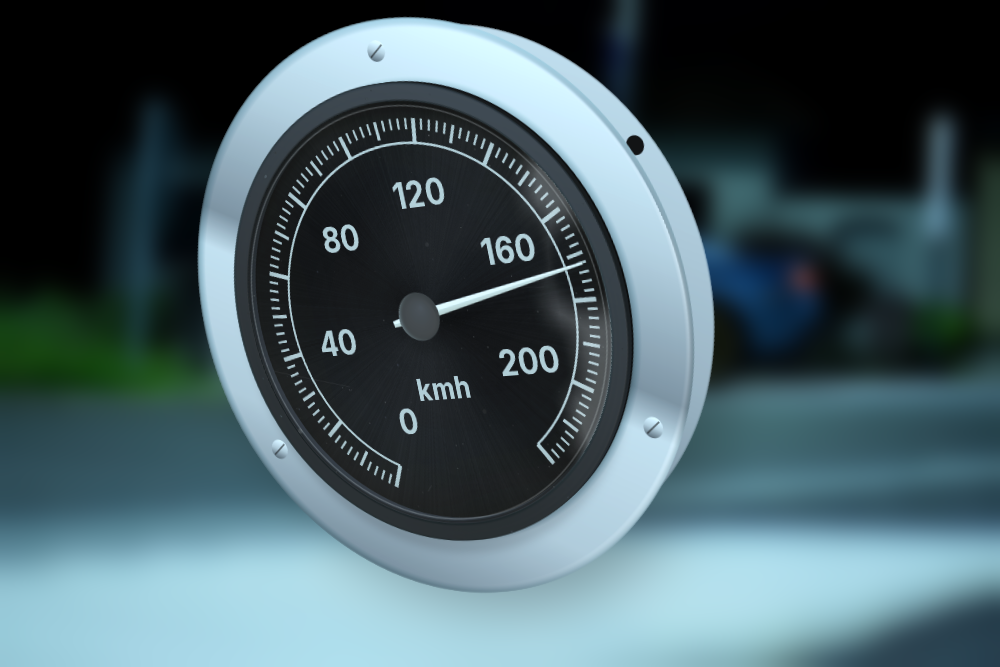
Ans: value=172 unit=km/h
